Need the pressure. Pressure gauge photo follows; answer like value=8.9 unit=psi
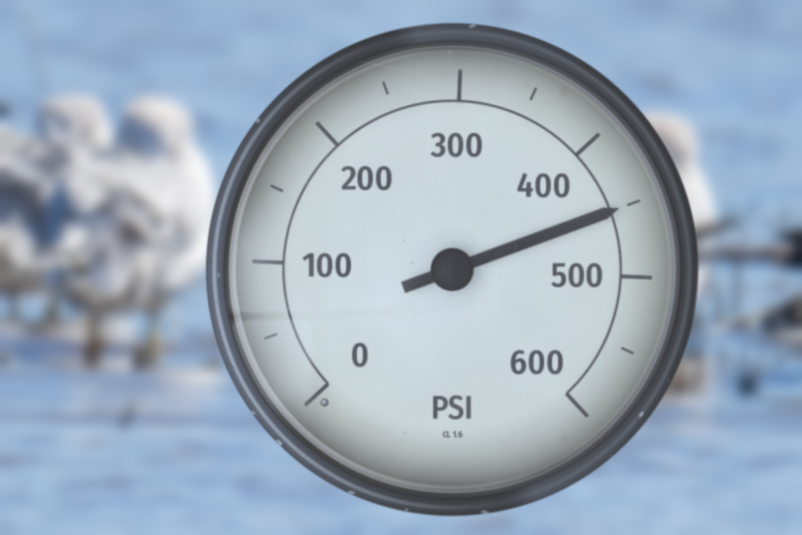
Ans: value=450 unit=psi
